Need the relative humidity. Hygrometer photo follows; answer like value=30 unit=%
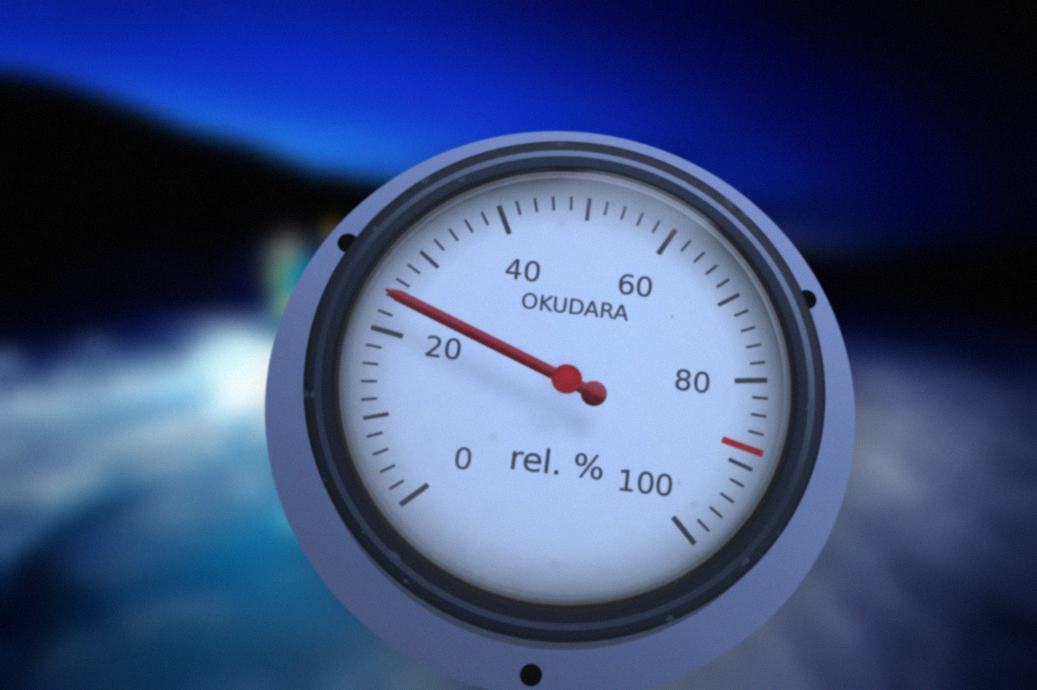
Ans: value=24 unit=%
